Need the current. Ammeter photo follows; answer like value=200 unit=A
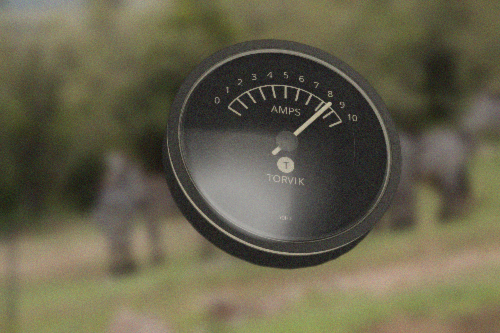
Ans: value=8.5 unit=A
